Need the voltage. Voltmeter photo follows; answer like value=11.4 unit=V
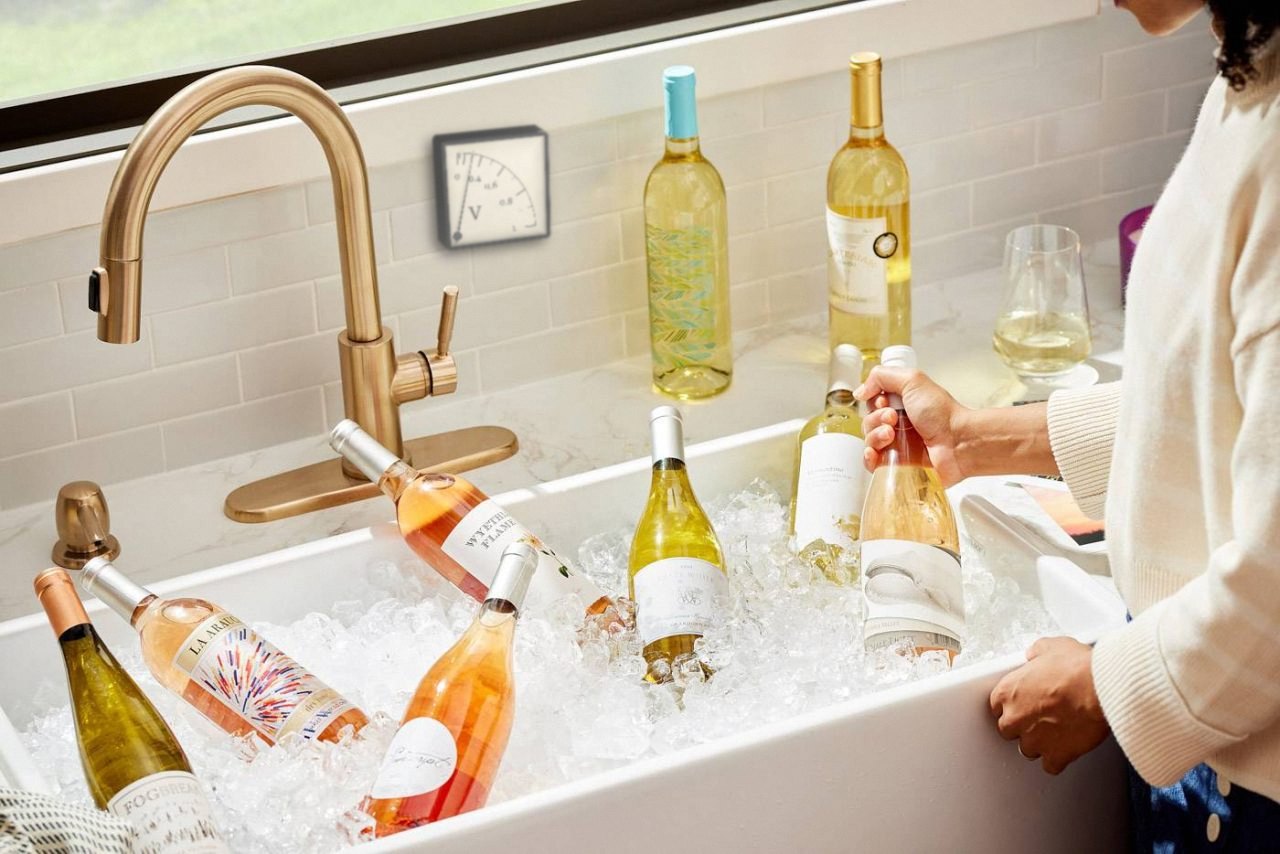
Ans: value=0.3 unit=V
